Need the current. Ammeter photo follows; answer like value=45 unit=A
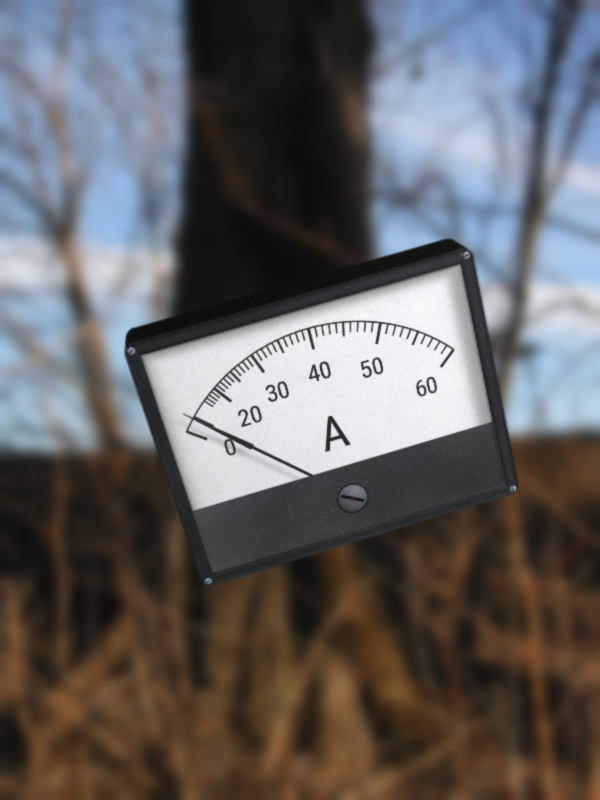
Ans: value=10 unit=A
